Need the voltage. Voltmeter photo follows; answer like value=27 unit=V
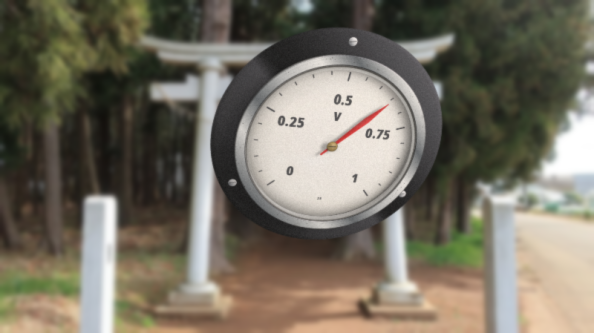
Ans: value=0.65 unit=V
